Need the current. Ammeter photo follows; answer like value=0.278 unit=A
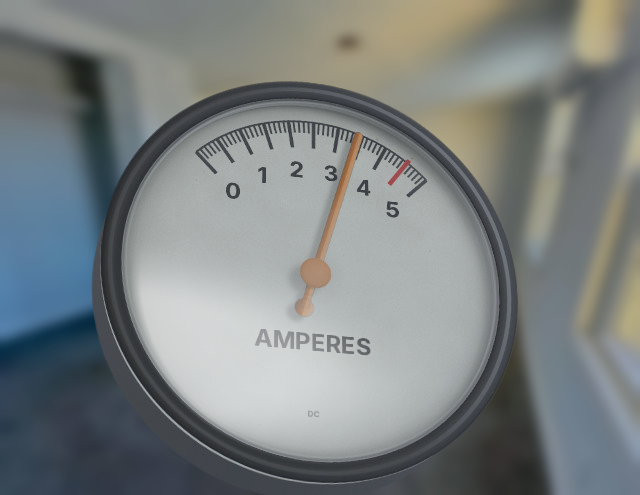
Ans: value=3.4 unit=A
